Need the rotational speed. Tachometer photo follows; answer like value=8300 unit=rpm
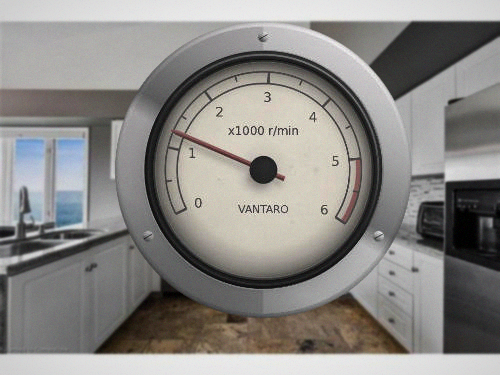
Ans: value=1250 unit=rpm
